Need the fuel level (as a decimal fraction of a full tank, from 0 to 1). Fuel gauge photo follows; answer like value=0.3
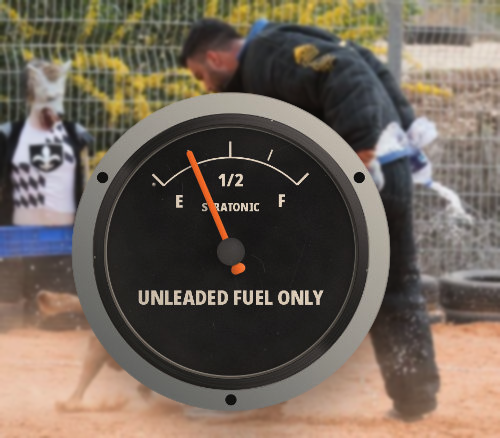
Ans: value=0.25
